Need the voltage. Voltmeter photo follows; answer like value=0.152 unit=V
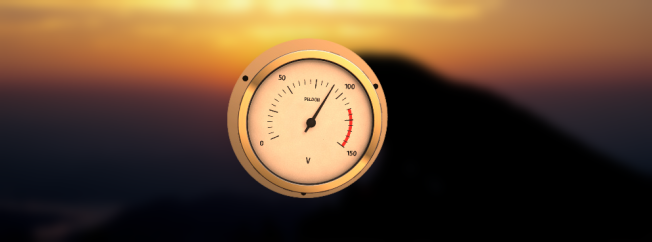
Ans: value=90 unit=V
